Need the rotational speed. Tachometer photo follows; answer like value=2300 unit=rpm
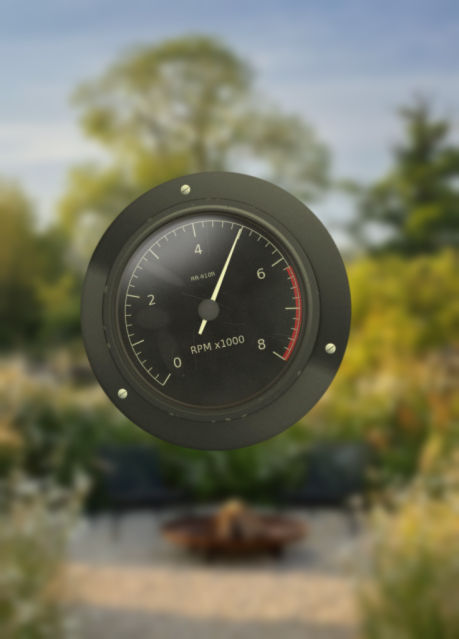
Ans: value=5000 unit=rpm
